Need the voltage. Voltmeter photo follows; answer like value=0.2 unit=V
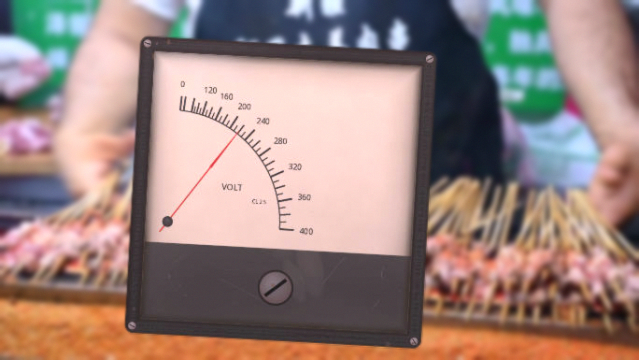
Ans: value=220 unit=V
